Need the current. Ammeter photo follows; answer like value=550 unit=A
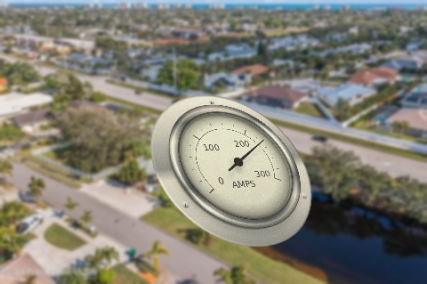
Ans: value=230 unit=A
